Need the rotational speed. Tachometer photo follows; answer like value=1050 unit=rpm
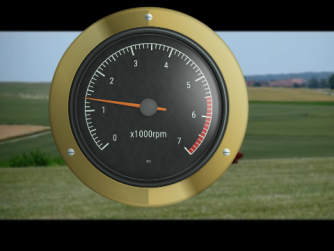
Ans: value=1300 unit=rpm
